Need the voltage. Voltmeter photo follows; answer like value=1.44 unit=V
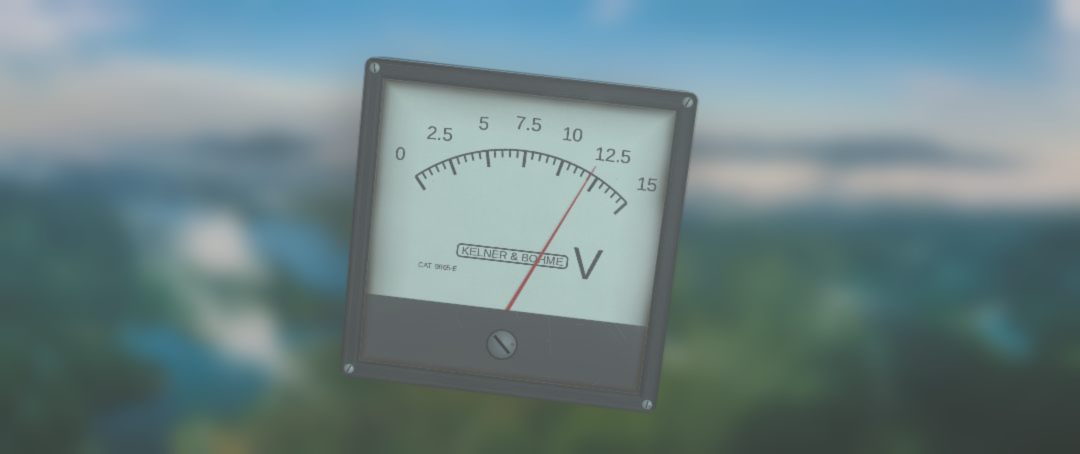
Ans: value=12 unit=V
